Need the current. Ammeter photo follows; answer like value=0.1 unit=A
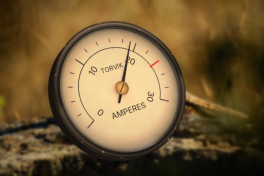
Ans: value=19 unit=A
